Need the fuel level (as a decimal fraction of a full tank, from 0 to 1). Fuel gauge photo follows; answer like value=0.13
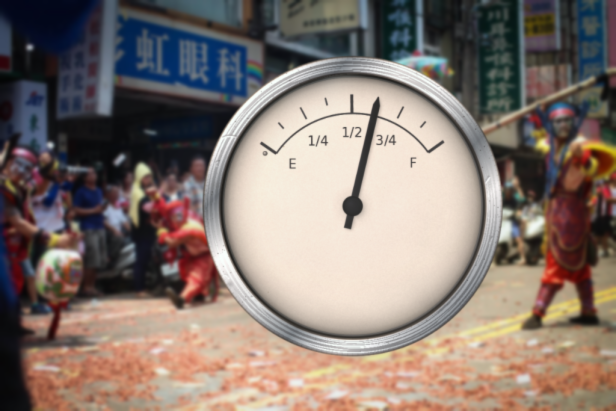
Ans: value=0.625
